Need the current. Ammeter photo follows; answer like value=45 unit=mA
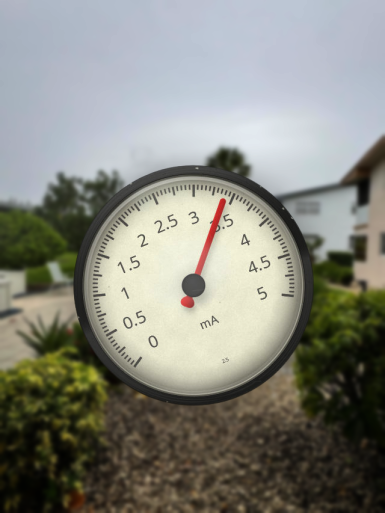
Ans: value=3.4 unit=mA
